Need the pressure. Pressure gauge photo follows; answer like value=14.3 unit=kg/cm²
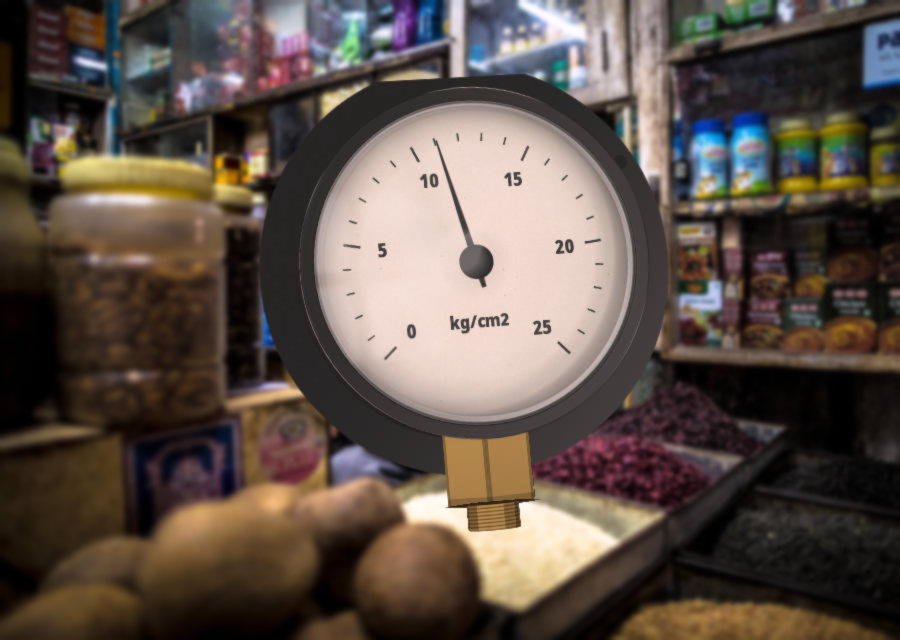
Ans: value=11 unit=kg/cm²
